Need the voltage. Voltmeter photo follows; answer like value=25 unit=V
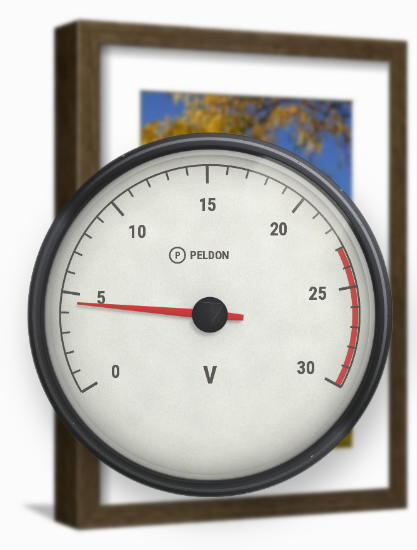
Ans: value=4.5 unit=V
